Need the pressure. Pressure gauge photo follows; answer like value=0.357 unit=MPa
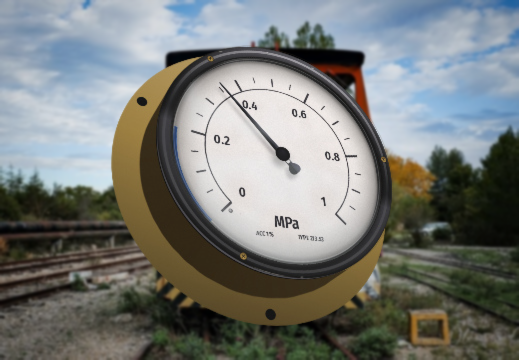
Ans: value=0.35 unit=MPa
